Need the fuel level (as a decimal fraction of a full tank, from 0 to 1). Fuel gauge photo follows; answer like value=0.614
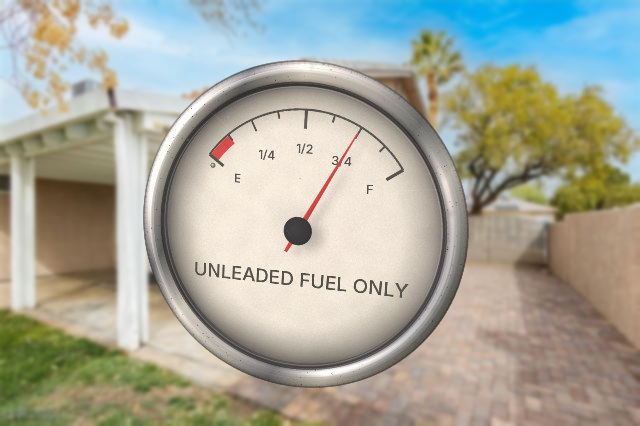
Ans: value=0.75
